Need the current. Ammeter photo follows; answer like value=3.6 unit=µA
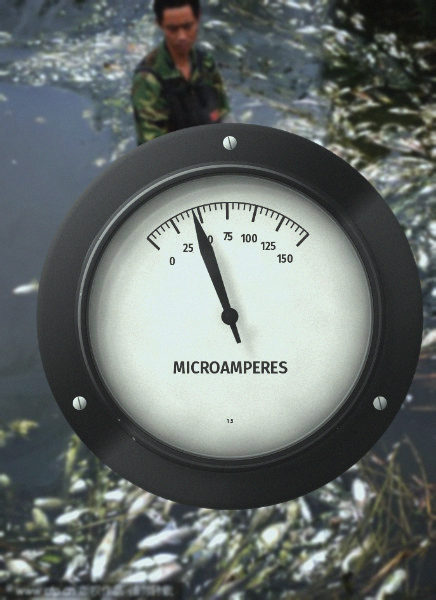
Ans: value=45 unit=µA
